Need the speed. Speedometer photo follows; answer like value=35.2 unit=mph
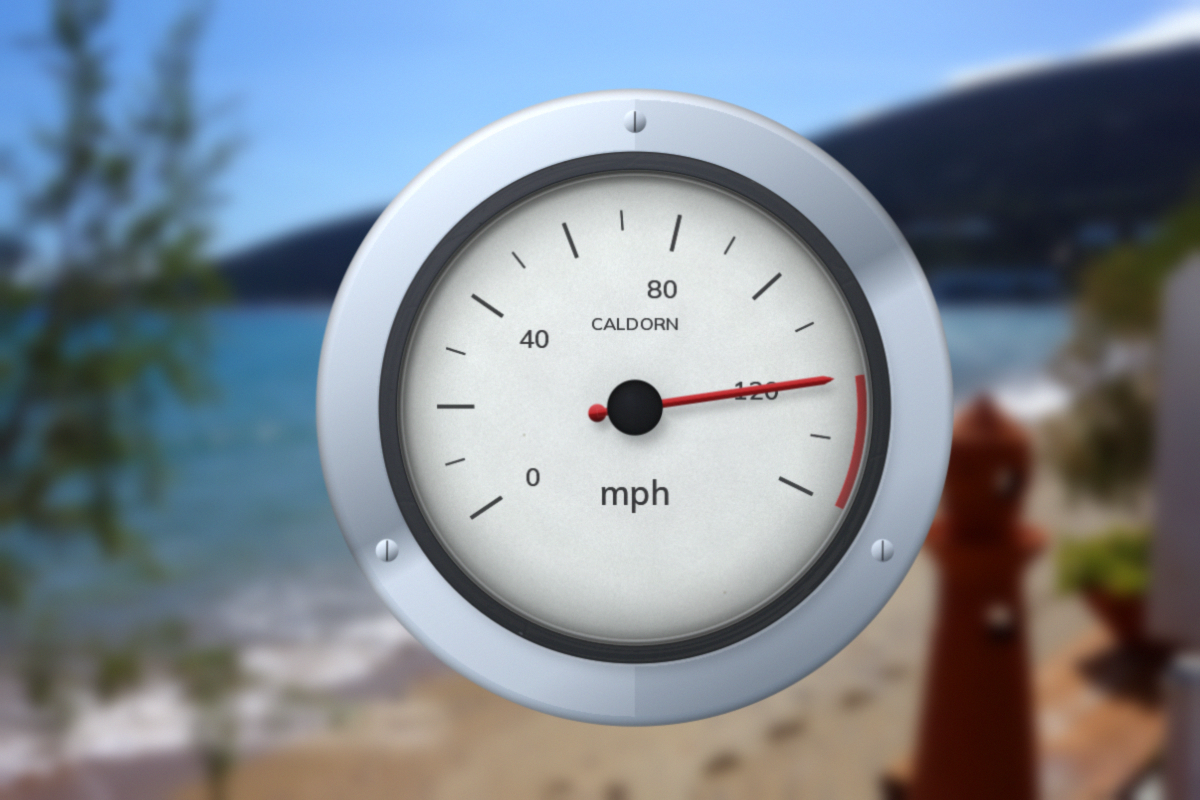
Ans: value=120 unit=mph
